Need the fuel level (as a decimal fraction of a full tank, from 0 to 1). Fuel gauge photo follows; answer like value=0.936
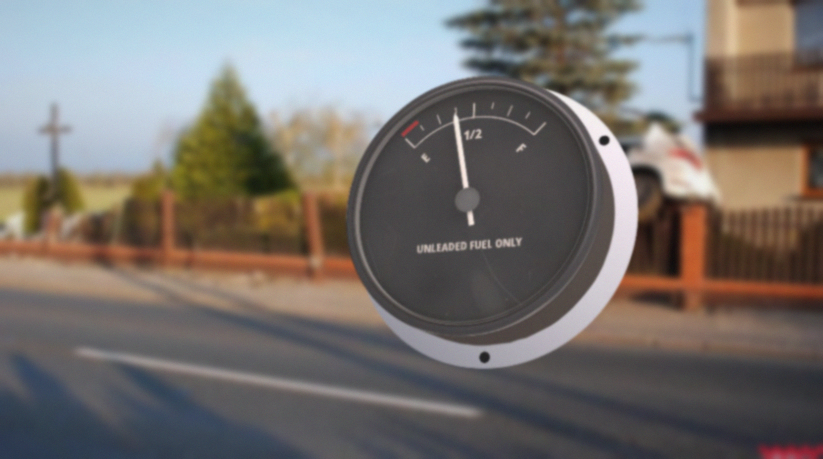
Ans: value=0.375
